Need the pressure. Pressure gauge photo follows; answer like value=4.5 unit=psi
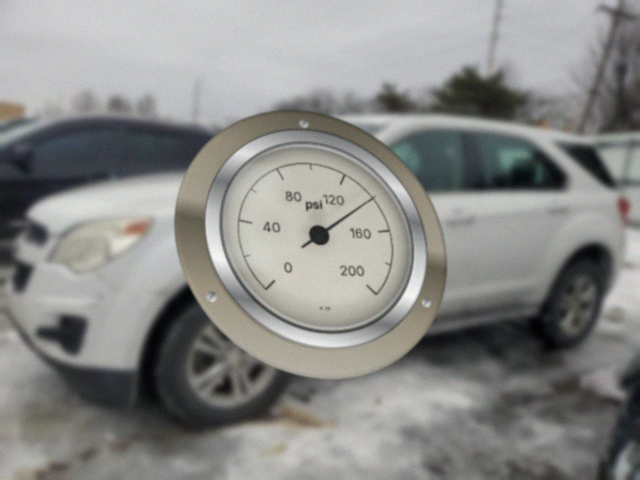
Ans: value=140 unit=psi
